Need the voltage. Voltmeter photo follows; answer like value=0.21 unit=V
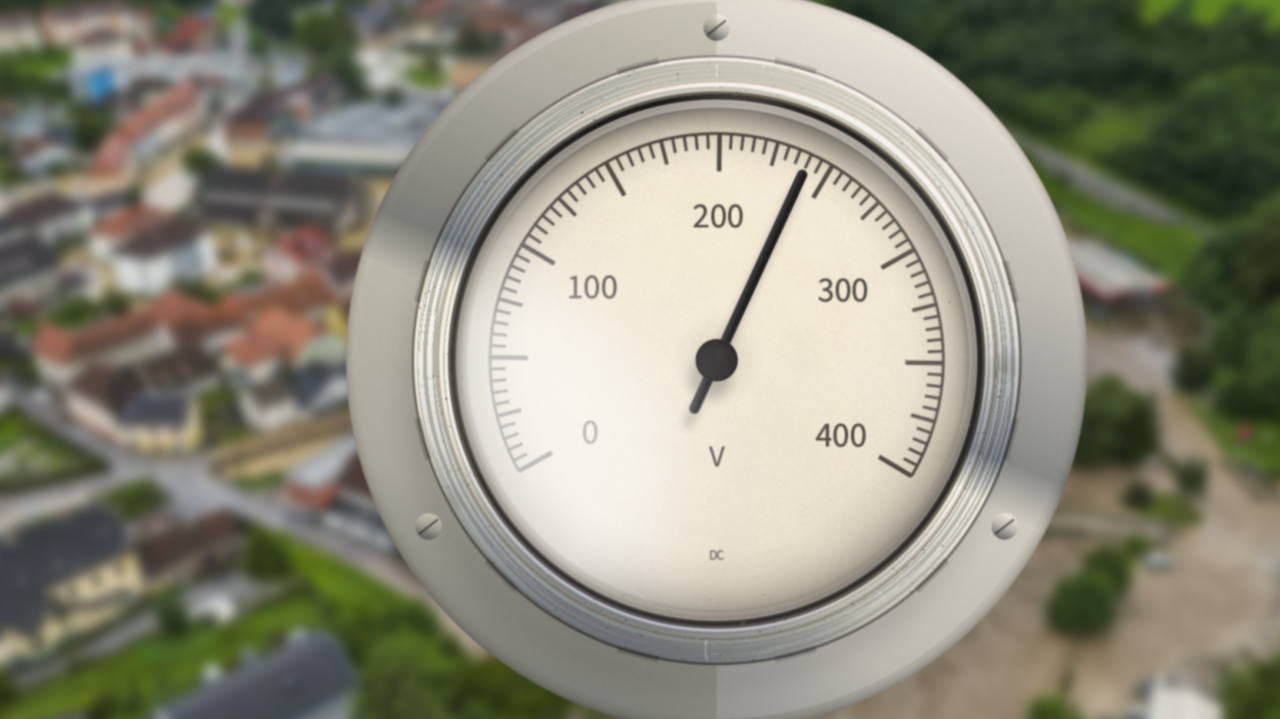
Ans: value=240 unit=V
